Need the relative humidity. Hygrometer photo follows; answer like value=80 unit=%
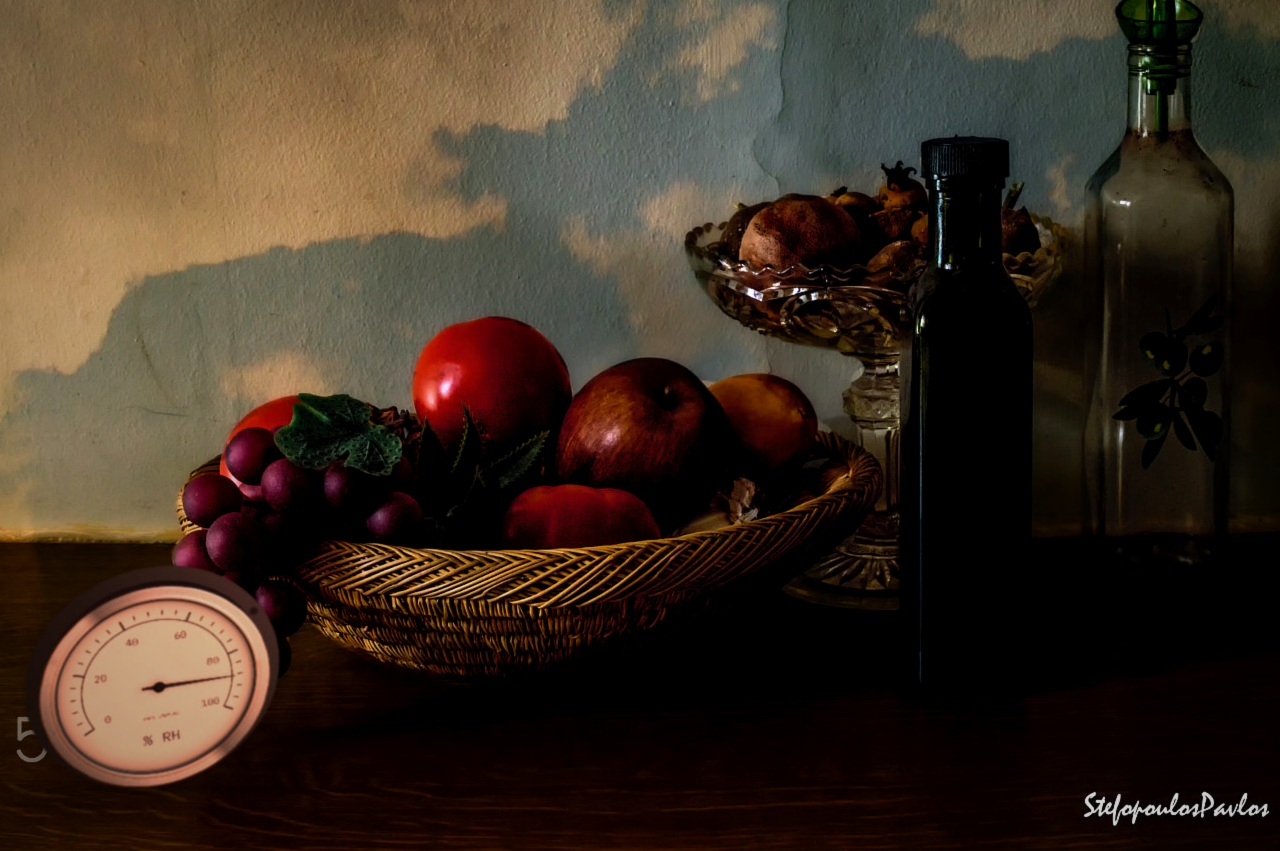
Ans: value=88 unit=%
